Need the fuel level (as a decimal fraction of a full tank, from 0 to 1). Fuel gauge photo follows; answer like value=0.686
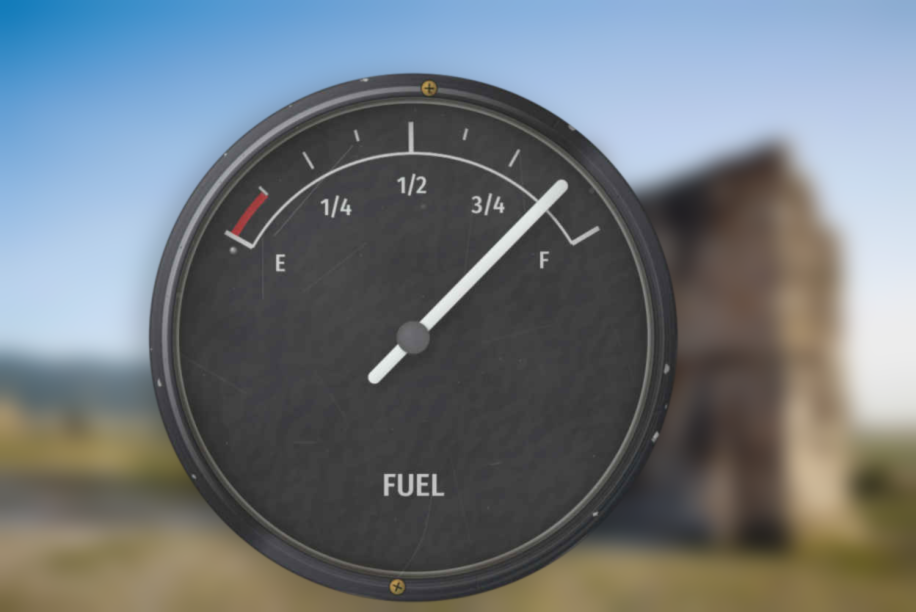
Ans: value=0.875
